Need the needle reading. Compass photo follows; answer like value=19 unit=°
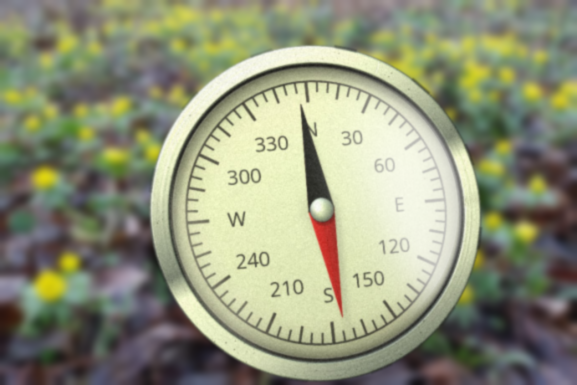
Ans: value=175 unit=°
